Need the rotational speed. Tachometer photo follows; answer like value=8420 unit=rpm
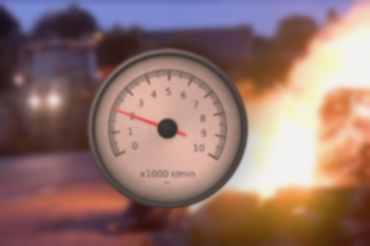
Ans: value=2000 unit=rpm
